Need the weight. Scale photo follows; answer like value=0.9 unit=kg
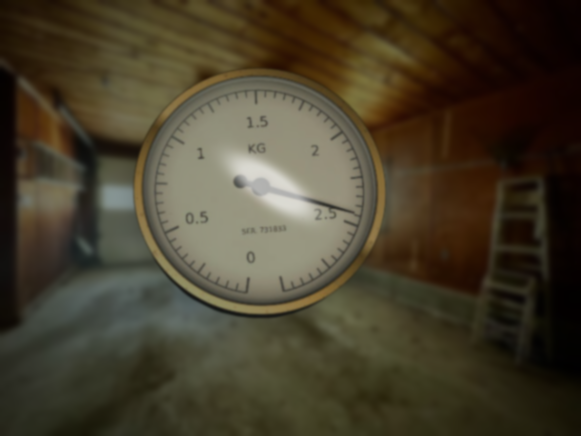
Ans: value=2.45 unit=kg
